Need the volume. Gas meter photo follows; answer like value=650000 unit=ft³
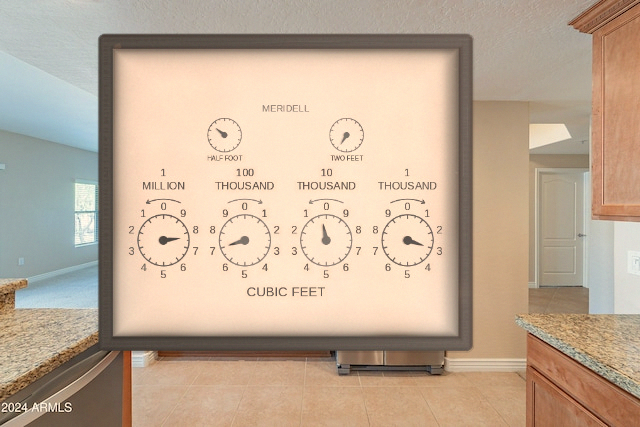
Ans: value=770300 unit=ft³
